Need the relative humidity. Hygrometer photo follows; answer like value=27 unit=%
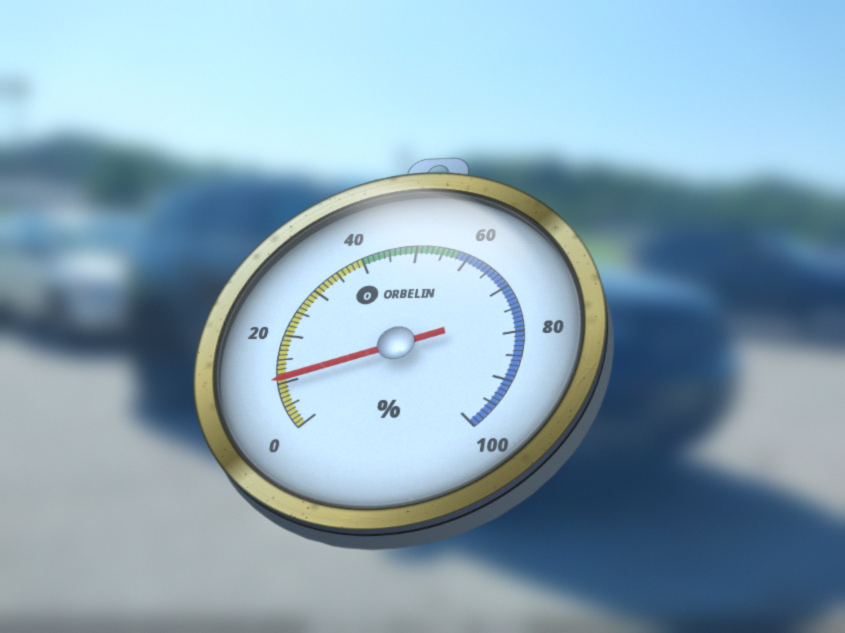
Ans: value=10 unit=%
